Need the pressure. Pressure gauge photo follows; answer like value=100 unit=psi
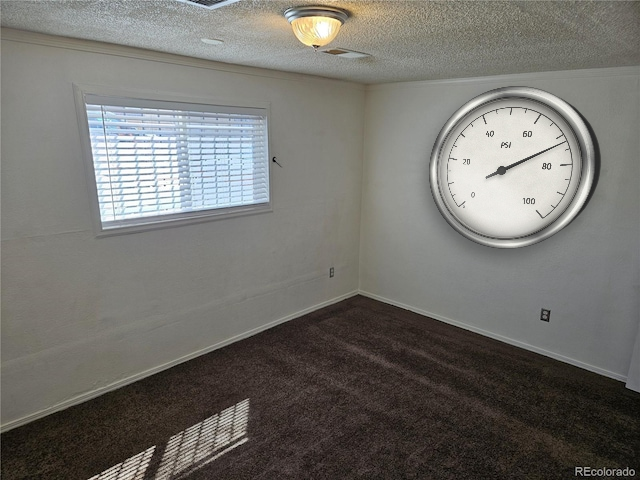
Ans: value=72.5 unit=psi
